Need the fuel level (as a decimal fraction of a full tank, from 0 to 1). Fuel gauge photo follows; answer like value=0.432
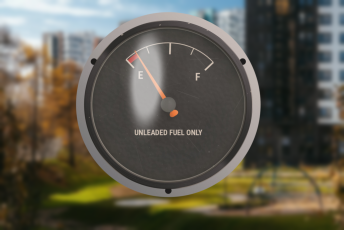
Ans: value=0.125
